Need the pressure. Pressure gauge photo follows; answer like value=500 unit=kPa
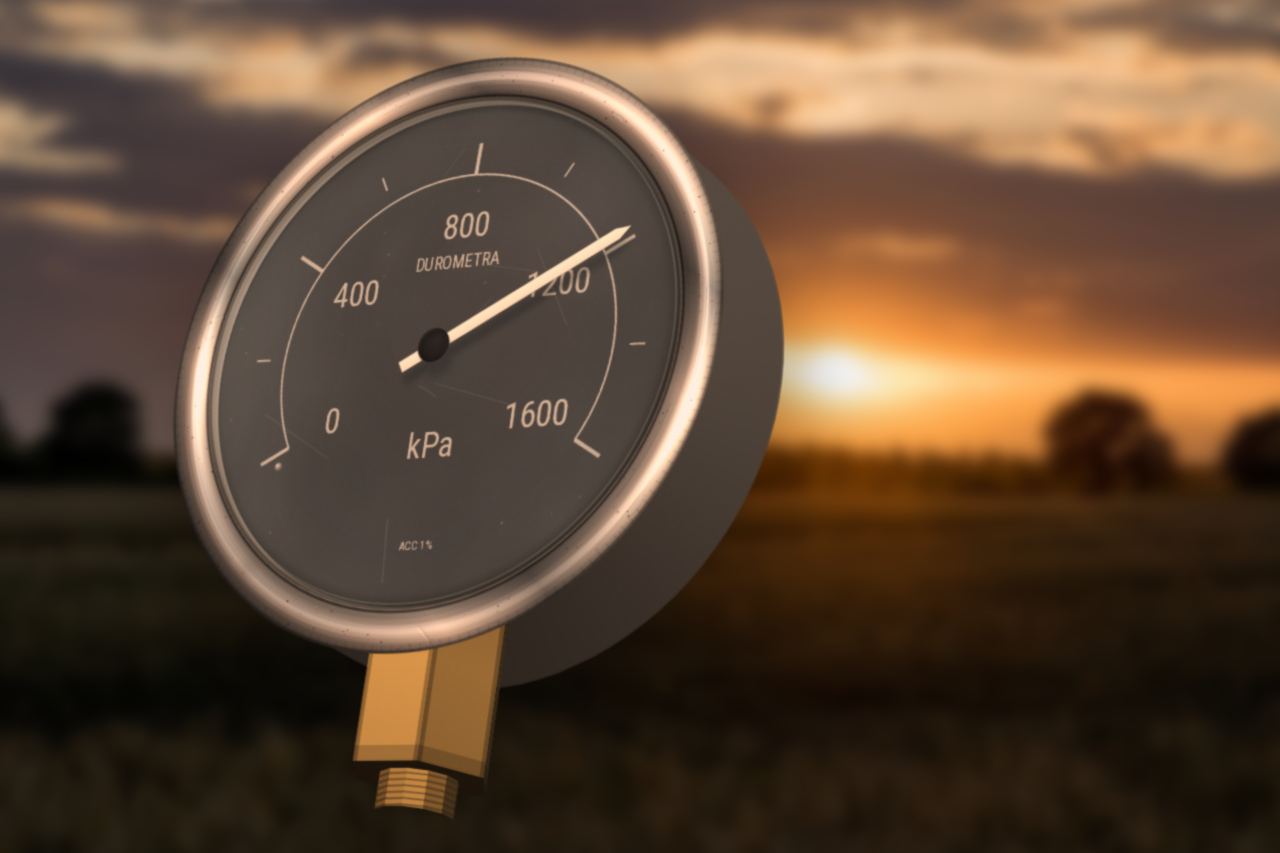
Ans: value=1200 unit=kPa
